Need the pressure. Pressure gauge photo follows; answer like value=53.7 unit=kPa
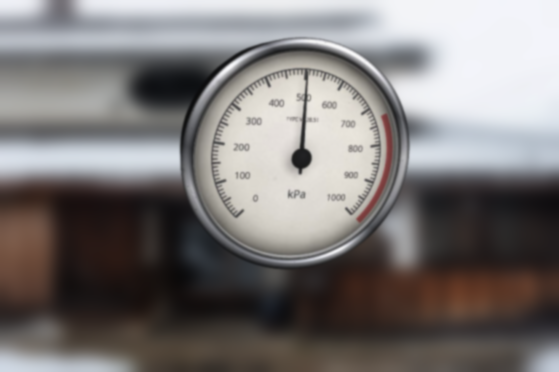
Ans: value=500 unit=kPa
